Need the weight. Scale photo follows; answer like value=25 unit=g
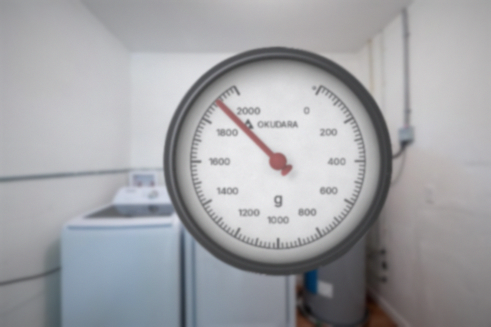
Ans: value=1900 unit=g
